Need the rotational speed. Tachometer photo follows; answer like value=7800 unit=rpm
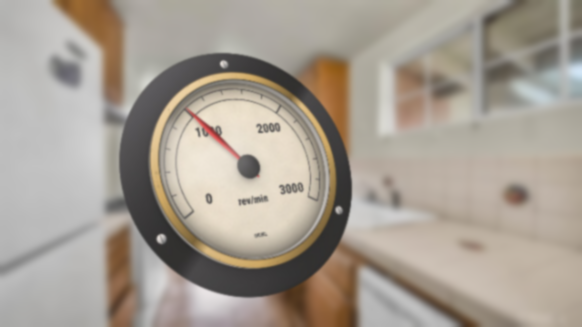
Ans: value=1000 unit=rpm
